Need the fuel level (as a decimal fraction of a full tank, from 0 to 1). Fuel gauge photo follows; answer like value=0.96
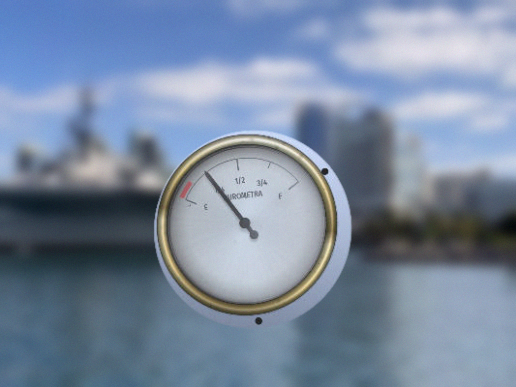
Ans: value=0.25
